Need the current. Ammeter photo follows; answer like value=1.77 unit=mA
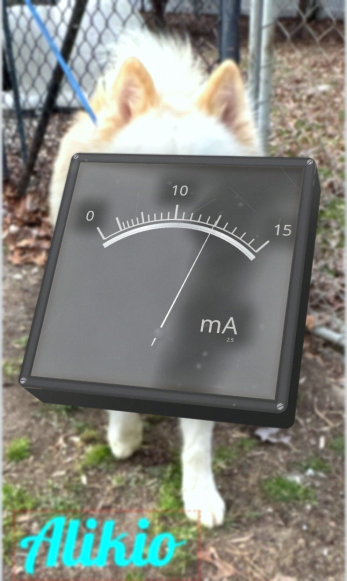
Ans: value=12.5 unit=mA
